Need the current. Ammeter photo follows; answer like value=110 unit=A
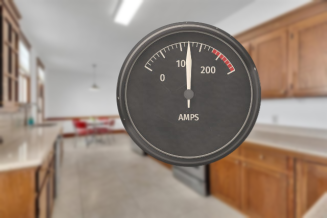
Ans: value=120 unit=A
